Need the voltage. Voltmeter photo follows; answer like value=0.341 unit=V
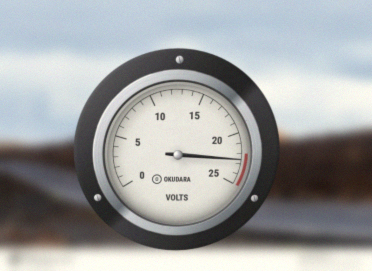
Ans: value=22.5 unit=V
